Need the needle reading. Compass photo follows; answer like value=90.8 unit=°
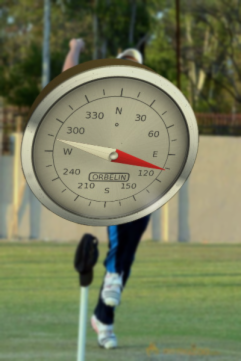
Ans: value=105 unit=°
